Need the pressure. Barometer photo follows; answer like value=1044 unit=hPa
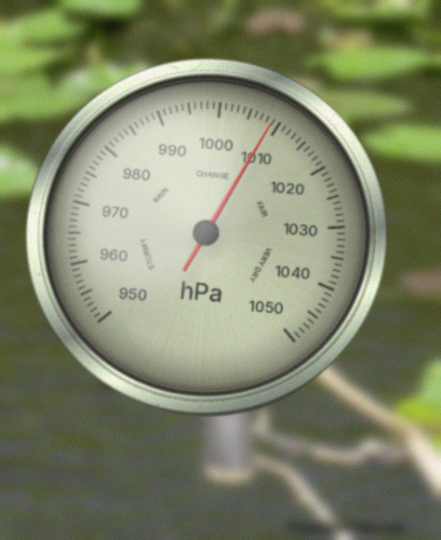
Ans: value=1009 unit=hPa
